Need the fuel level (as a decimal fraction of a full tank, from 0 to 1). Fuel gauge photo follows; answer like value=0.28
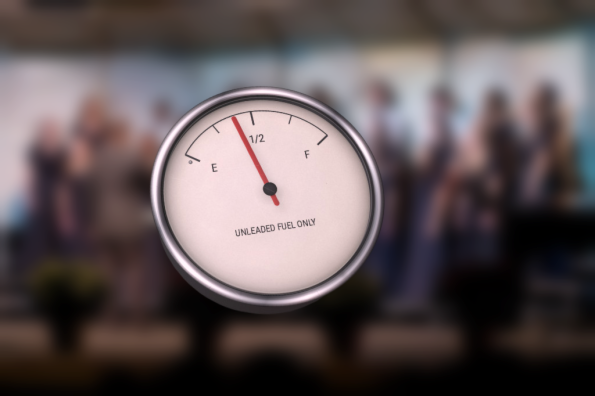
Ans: value=0.375
